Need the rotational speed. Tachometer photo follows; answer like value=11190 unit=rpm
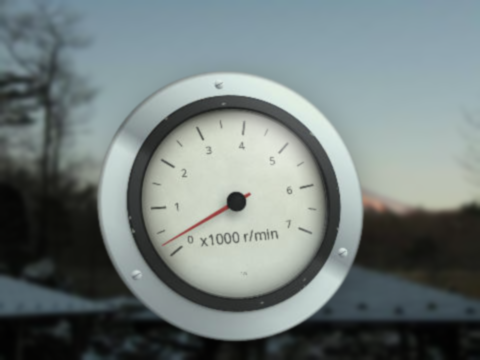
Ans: value=250 unit=rpm
